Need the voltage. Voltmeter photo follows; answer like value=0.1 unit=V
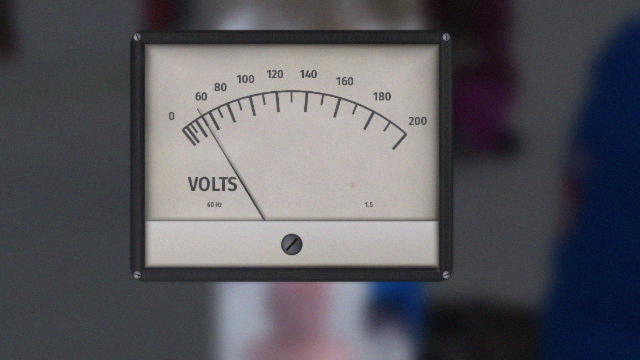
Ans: value=50 unit=V
